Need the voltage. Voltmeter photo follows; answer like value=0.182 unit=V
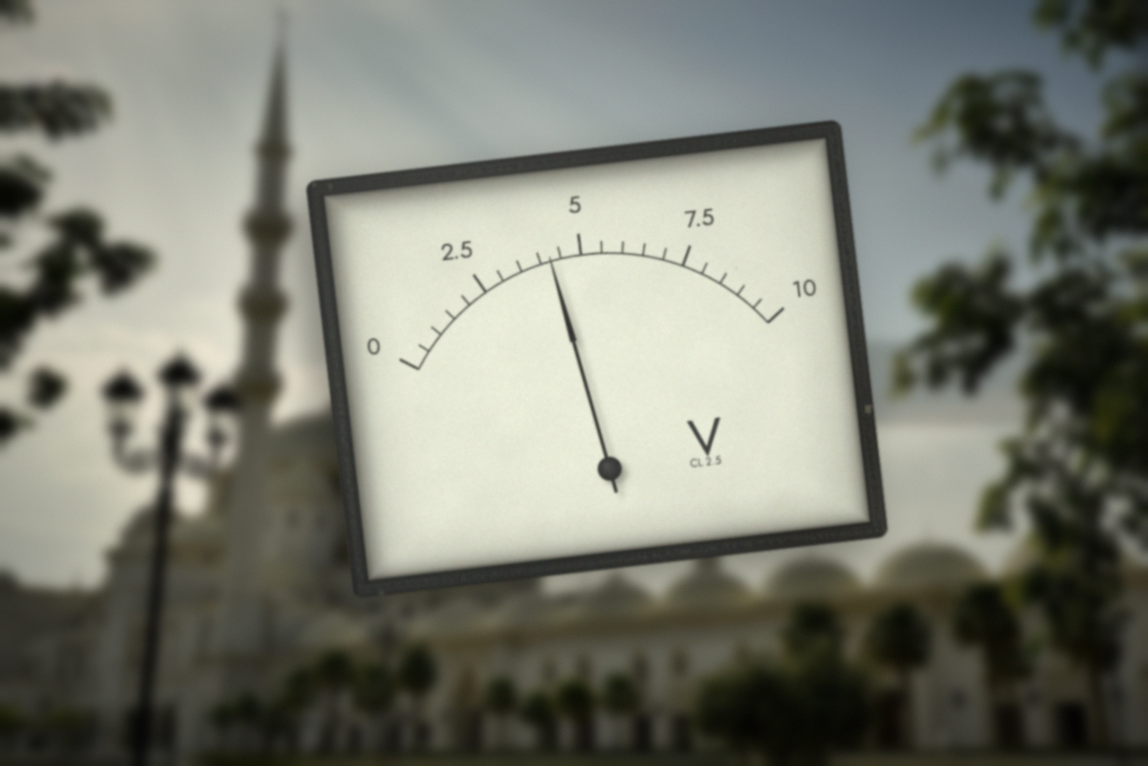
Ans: value=4.25 unit=V
